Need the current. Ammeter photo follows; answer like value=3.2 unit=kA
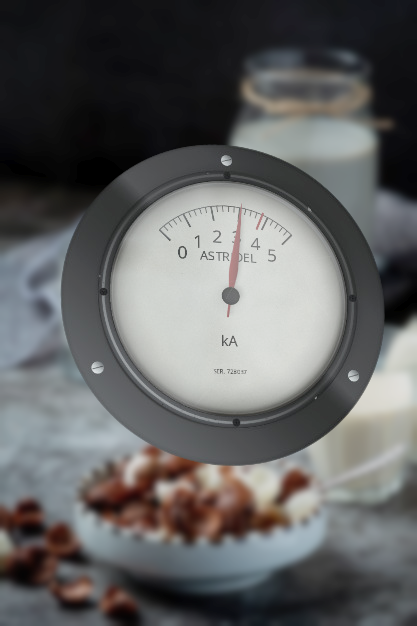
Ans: value=3 unit=kA
